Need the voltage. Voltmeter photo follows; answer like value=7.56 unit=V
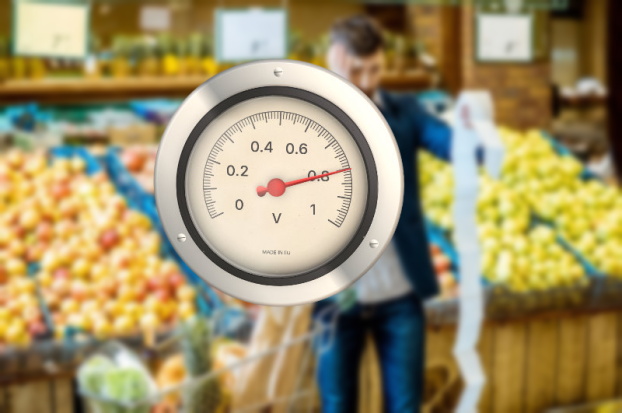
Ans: value=0.8 unit=V
